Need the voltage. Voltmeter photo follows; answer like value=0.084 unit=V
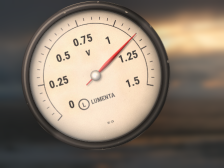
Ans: value=1.15 unit=V
